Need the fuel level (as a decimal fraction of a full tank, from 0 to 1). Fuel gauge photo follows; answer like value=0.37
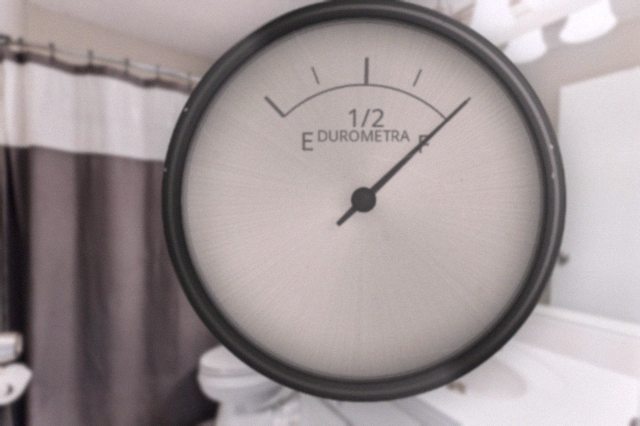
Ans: value=1
